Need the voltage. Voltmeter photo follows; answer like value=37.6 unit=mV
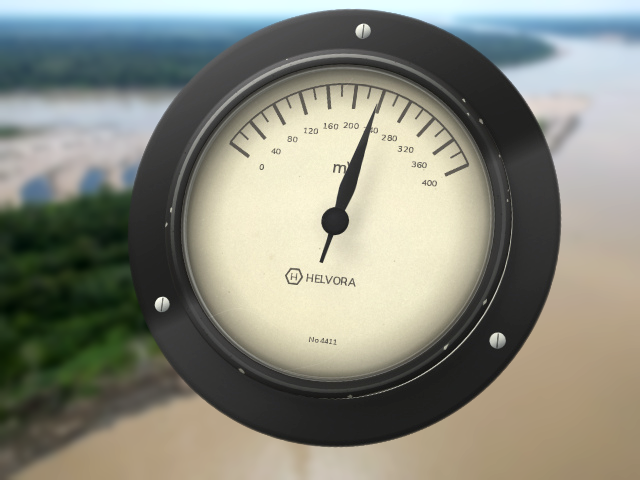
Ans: value=240 unit=mV
